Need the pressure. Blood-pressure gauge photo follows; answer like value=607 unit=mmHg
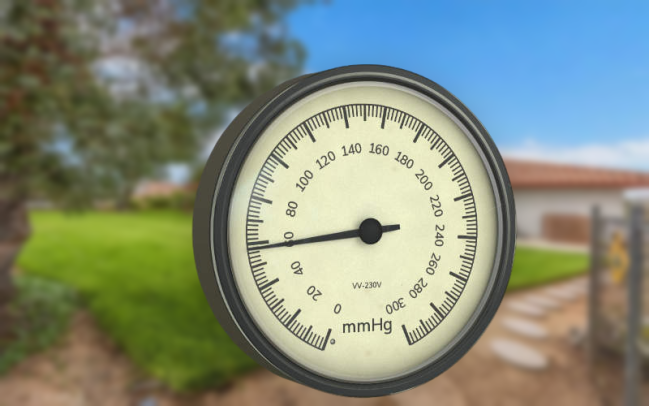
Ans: value=58 unit=mmHg
